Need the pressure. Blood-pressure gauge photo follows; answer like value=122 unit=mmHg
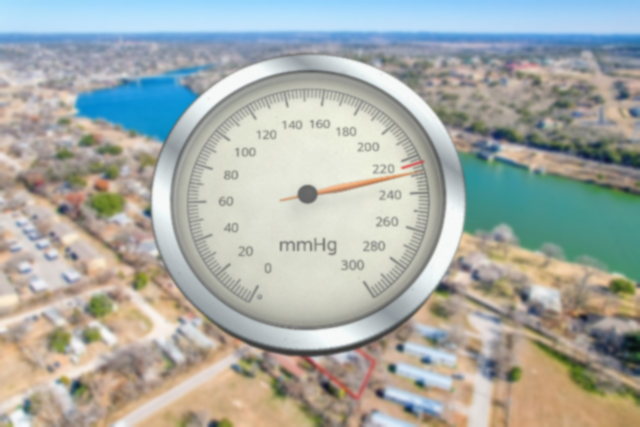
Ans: value=230 unit=mmHg
